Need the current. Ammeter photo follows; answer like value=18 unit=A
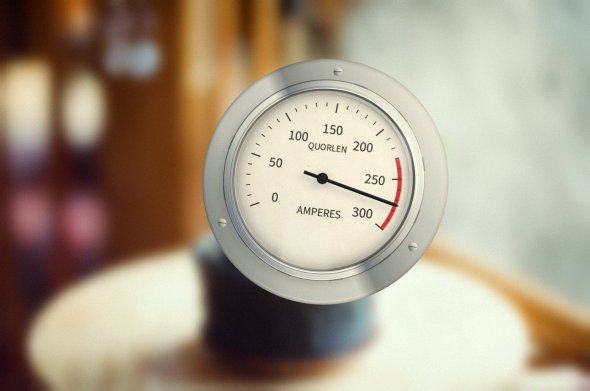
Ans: value=275 unit=A
